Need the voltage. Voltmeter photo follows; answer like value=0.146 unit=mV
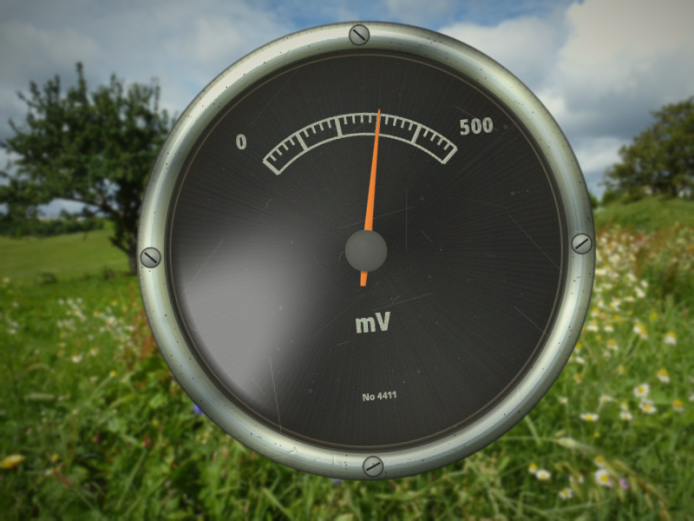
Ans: value=300 unit=mV
